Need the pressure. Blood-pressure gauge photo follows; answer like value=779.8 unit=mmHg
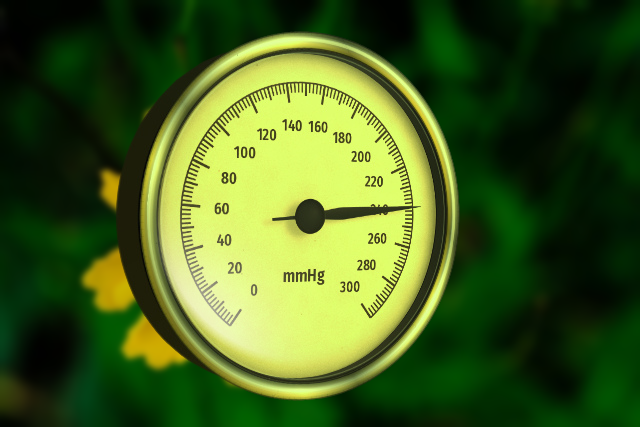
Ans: value=240 unit=mmHg
